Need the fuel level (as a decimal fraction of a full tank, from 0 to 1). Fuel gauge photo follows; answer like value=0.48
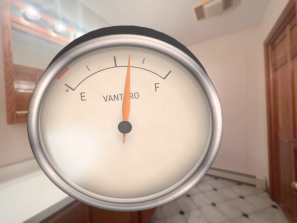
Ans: value=0.625
